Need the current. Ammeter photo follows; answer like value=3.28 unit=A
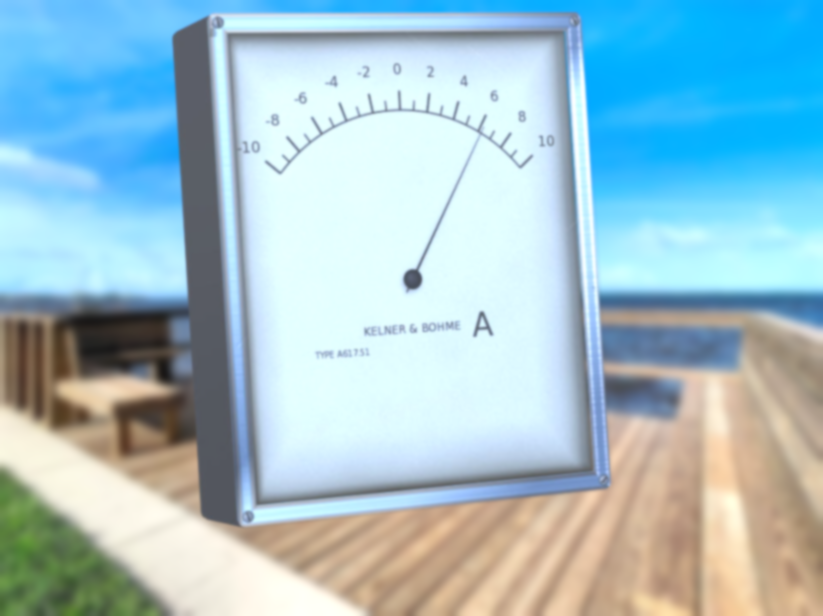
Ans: value=6 unit=A
